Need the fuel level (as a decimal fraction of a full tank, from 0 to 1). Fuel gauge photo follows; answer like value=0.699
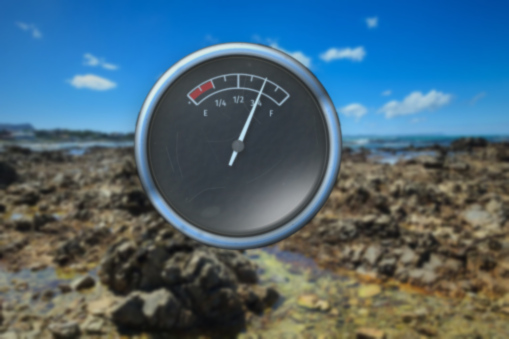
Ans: value=0.75
